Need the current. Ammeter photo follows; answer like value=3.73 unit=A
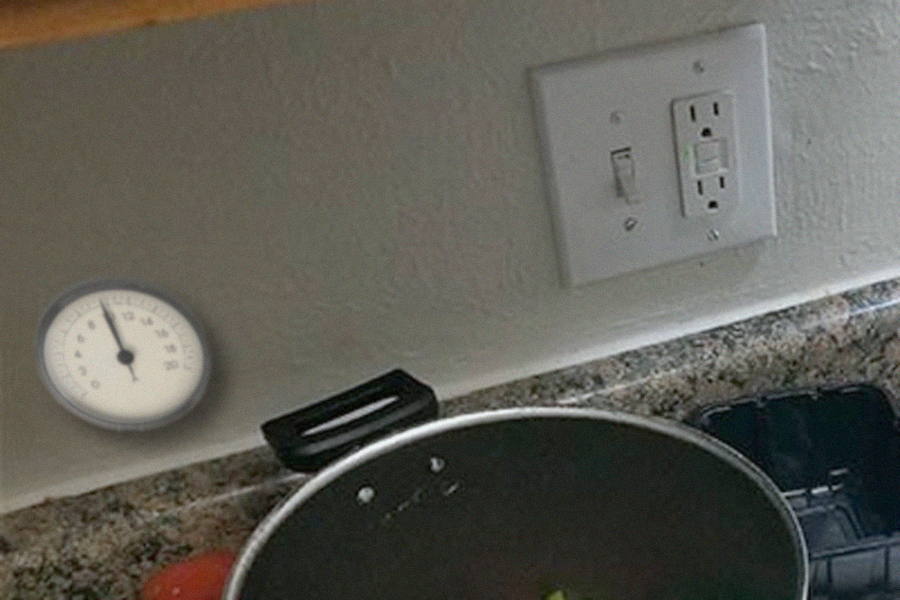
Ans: value=10 unit=A
